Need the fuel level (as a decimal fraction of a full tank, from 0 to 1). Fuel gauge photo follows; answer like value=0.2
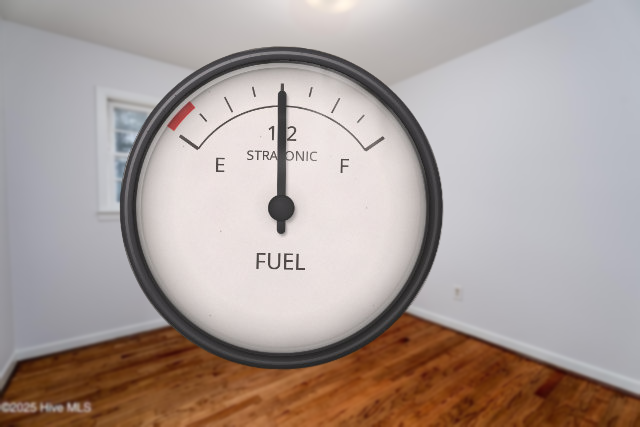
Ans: value=0.5
